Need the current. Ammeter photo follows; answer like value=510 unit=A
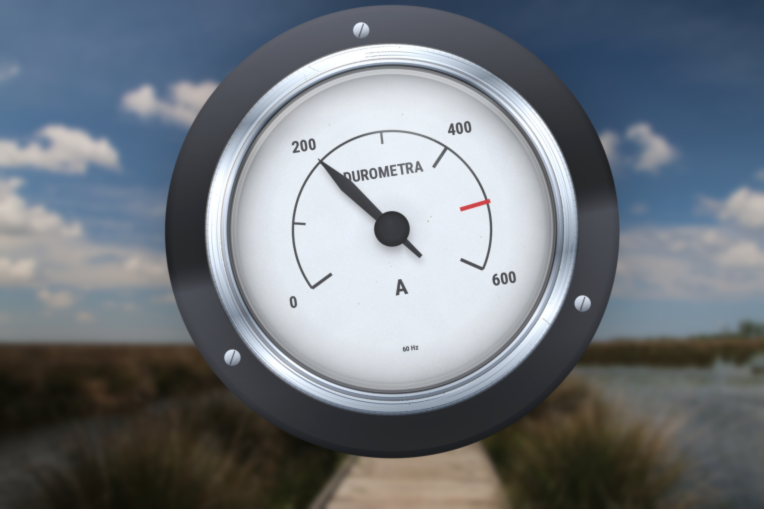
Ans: value=200 unit=A
